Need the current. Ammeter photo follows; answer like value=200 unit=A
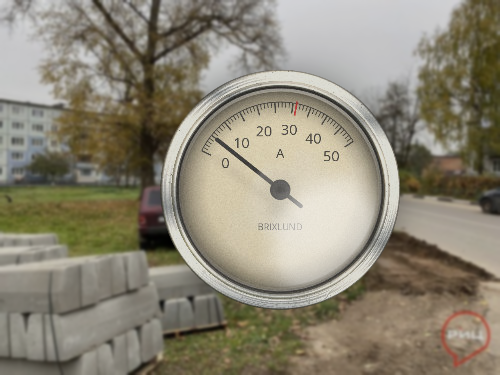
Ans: value=5 unit=A
